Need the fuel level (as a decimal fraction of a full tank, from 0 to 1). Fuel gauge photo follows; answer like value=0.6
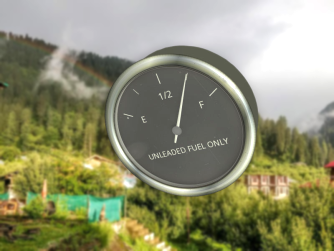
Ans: value=0.75
